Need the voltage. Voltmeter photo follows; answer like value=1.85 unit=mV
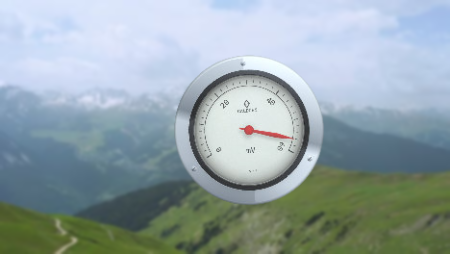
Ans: value=56 unit=mV
